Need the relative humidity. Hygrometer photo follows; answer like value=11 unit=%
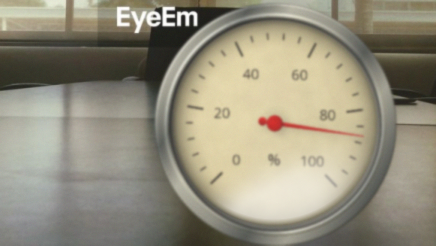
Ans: value=86 unit=%
